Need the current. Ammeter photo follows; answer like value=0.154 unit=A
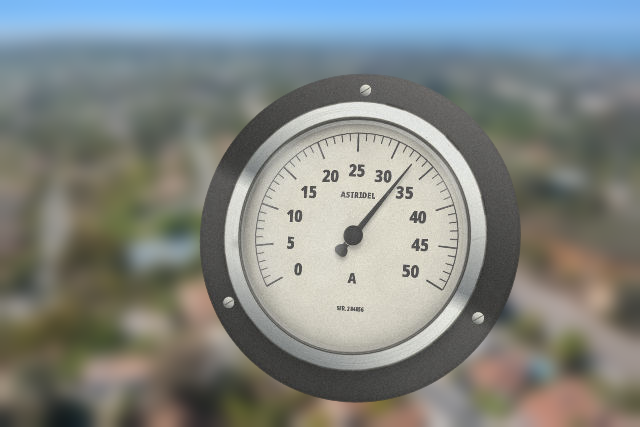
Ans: value=33 unit=A
